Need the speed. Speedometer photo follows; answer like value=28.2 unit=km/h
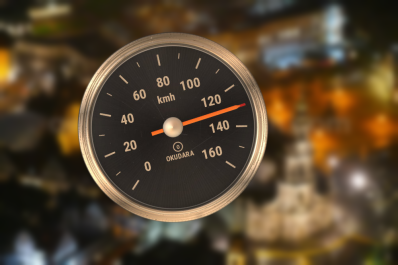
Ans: value=130 unit=km/h
